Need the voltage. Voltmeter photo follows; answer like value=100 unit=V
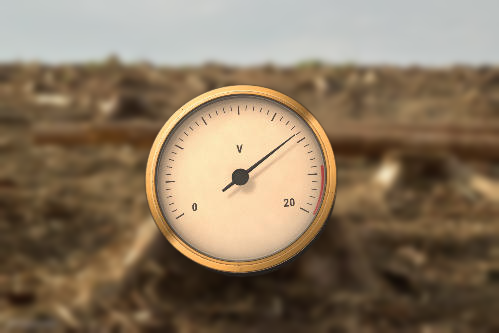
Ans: value=14.5 unit=V
